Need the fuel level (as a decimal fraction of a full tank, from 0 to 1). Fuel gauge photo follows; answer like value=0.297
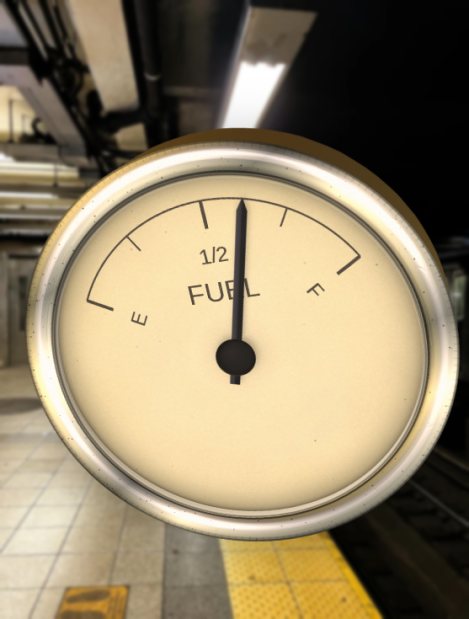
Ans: value=0.625
